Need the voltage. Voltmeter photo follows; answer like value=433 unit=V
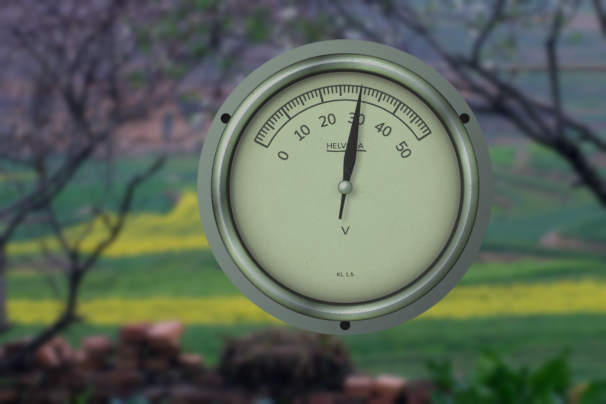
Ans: value=30 unit=V
